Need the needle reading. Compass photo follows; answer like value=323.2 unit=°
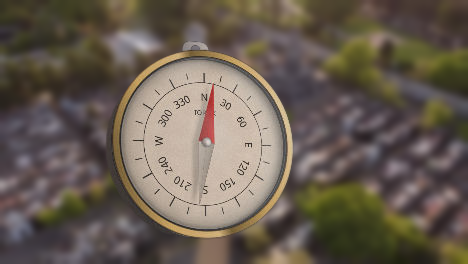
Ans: value=7.5 unit=°
